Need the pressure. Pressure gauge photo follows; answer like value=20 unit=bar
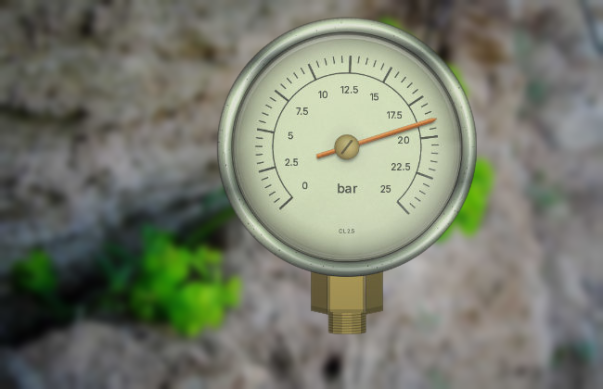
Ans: value=19 unit=bar
